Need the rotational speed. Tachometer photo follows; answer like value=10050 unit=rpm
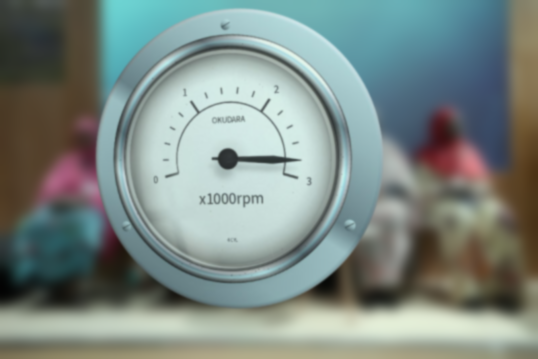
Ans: value=2800 unit=rpm
